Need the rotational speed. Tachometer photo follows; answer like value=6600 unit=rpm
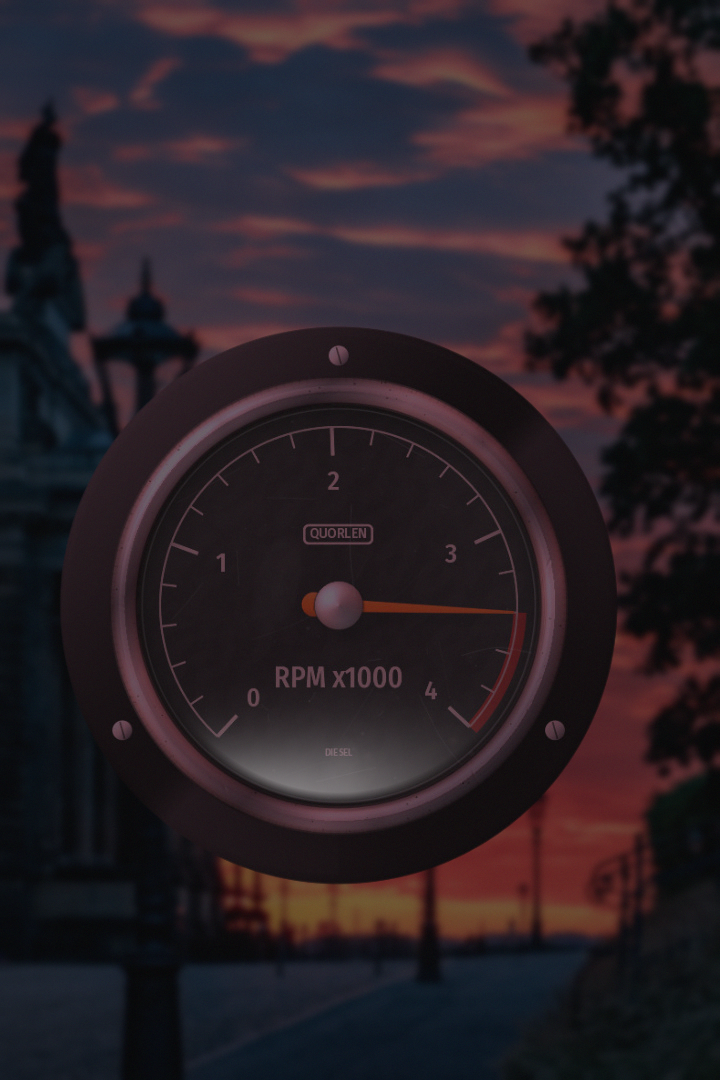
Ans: value=3400 unit=rpm
